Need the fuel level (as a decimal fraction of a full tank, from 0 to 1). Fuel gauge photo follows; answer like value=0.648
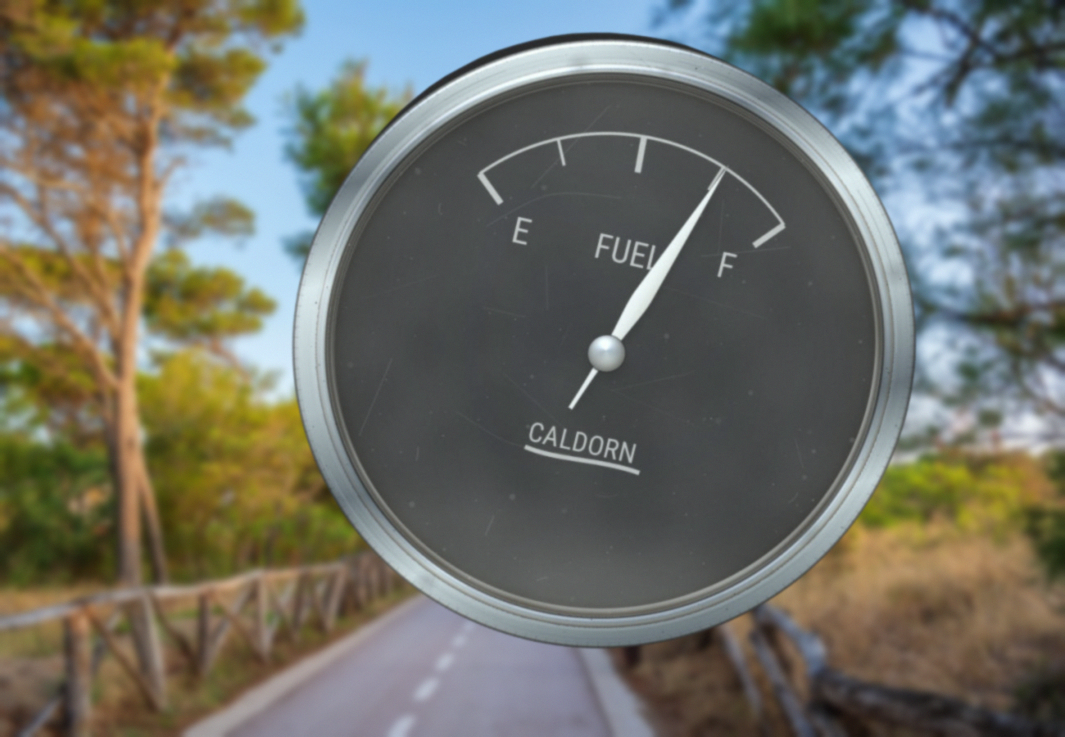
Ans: value=0.75
